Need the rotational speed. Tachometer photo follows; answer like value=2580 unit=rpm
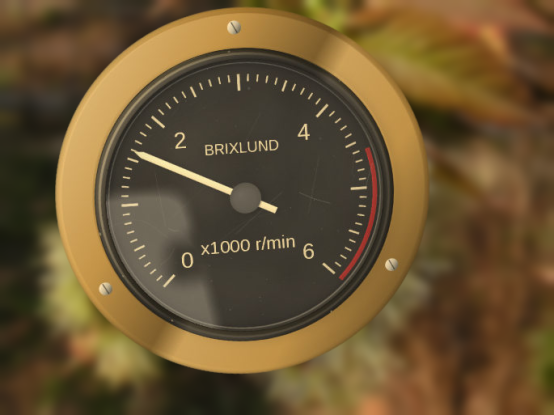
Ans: value=1600 unit=rpm
